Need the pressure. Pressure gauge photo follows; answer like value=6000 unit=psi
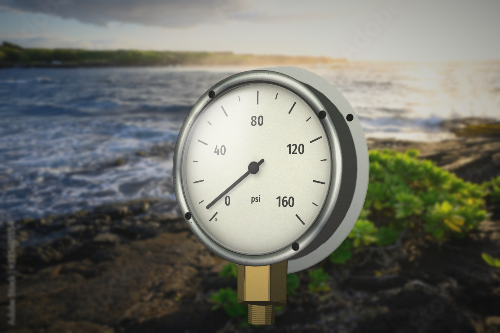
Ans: value=5 unit=psi
